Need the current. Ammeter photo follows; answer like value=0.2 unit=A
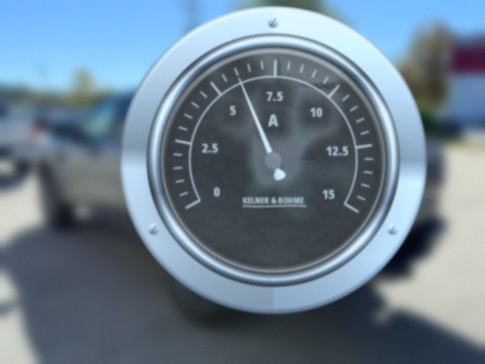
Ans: value=6 unit=A
